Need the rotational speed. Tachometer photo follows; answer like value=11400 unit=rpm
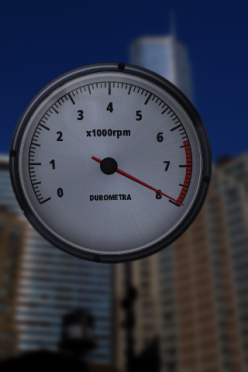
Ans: value=7900 unit=rpm
